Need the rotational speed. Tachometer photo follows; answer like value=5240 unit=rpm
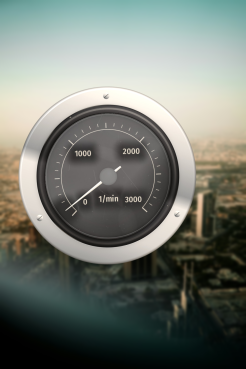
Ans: value=100 unit=rpm
